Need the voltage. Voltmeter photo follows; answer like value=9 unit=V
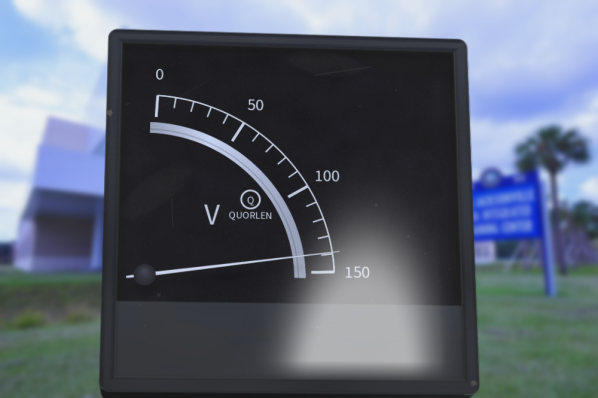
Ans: value=140 unit=V
